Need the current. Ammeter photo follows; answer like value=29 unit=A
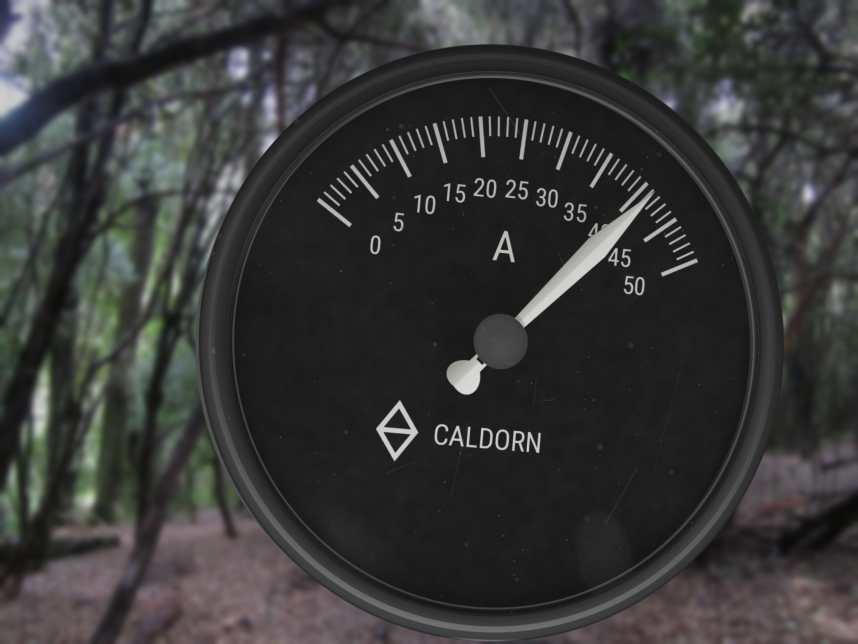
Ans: value=41 unit=A
